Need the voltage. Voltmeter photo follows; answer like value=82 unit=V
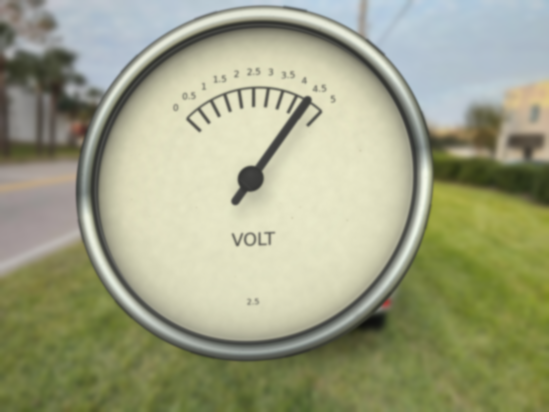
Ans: value=4.5 unit=V
